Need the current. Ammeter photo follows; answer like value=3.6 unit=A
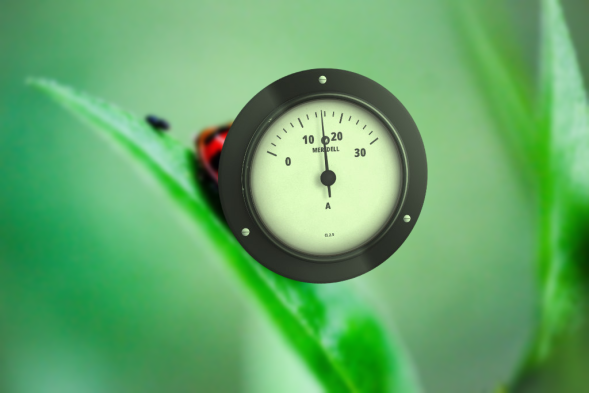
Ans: value=15 unit=A
